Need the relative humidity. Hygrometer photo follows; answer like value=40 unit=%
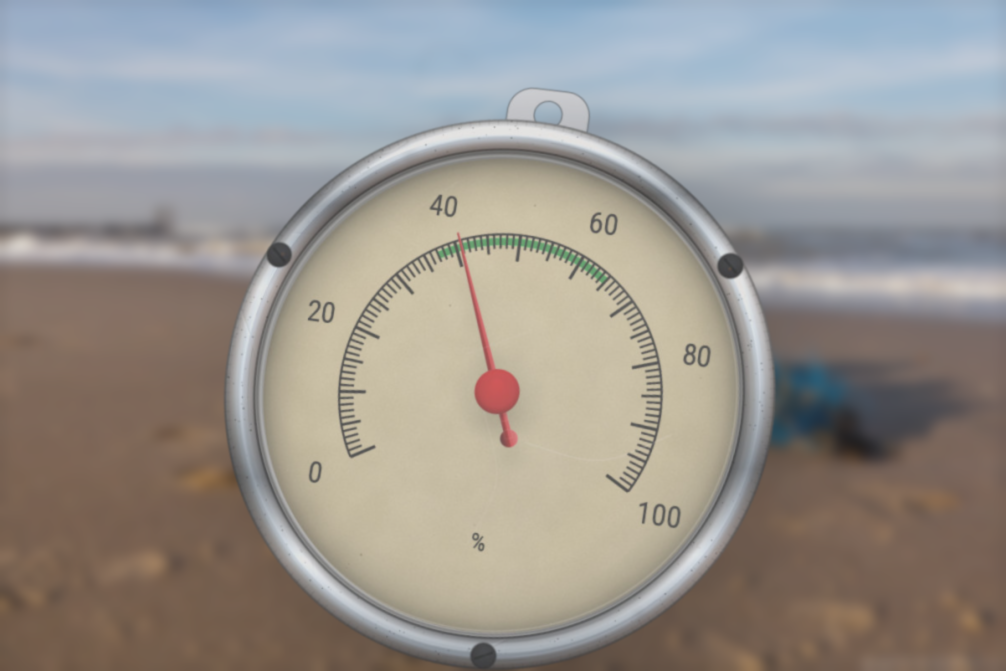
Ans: value=41 unit=%
